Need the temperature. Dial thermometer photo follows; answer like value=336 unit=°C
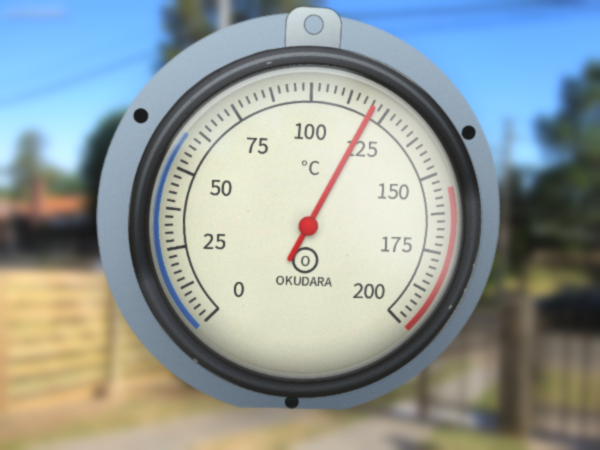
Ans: value=120 unit=°C
